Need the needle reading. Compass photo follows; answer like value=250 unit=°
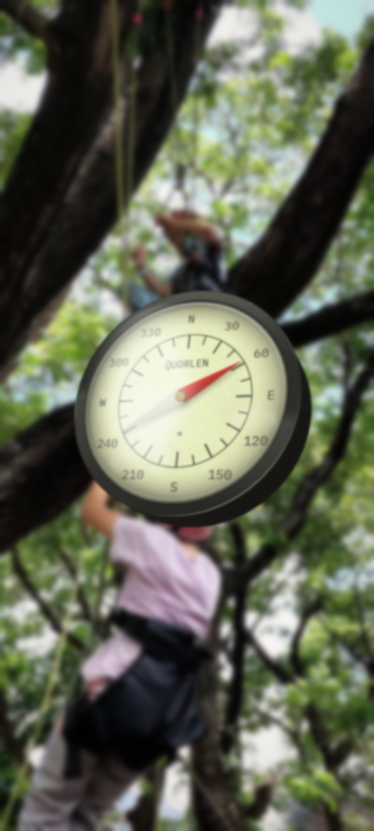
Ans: value=60 unit=°
